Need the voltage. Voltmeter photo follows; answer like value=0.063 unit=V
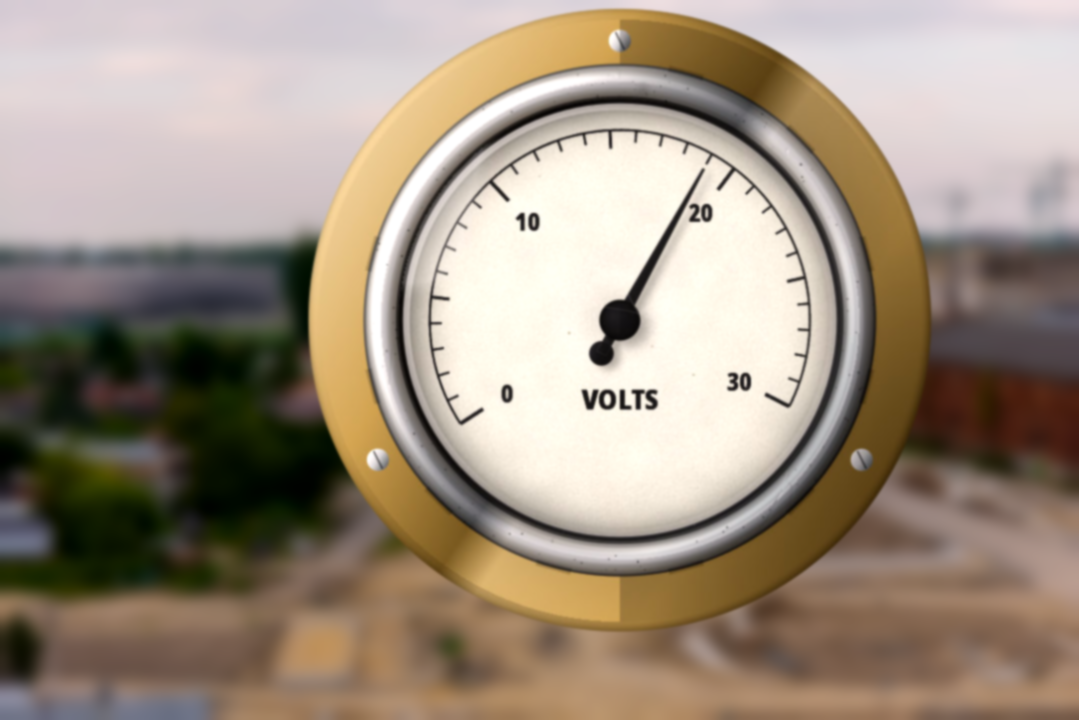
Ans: value=19 unit=V
